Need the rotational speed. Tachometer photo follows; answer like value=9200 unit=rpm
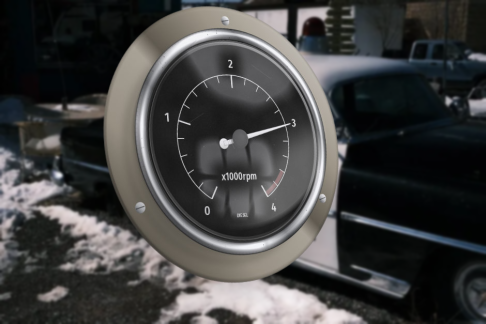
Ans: value=3000 unit=rpm
